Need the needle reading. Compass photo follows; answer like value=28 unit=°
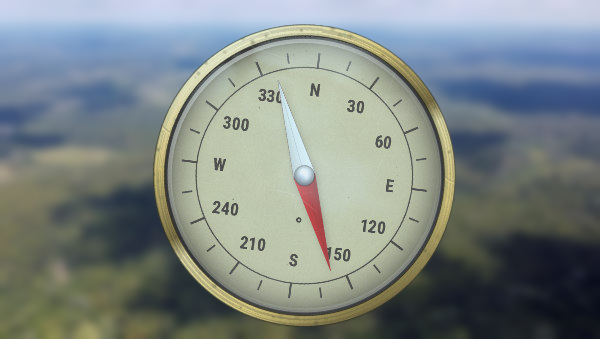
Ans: value=157.5 unit=°
